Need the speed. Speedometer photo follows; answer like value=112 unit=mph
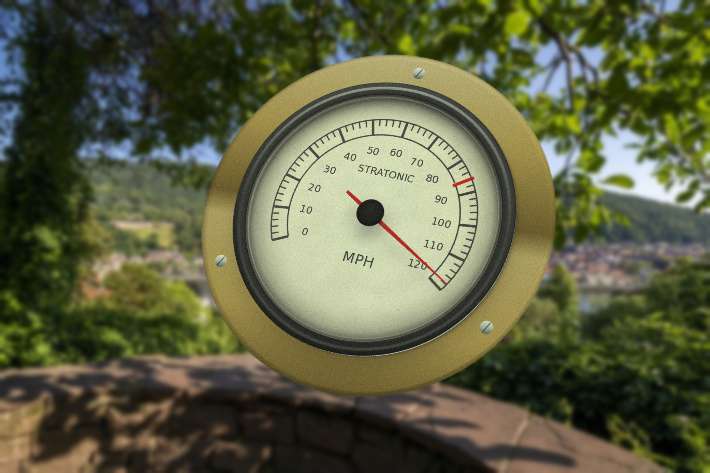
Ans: value=118 unit=mph
